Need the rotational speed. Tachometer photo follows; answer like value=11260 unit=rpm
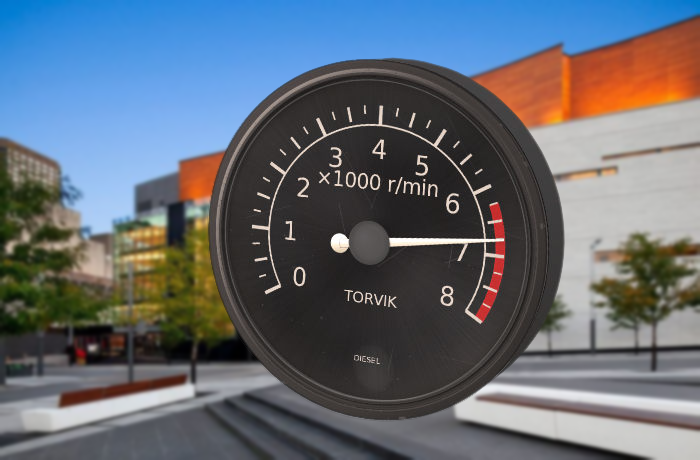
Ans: value=6750 unit=rpm
